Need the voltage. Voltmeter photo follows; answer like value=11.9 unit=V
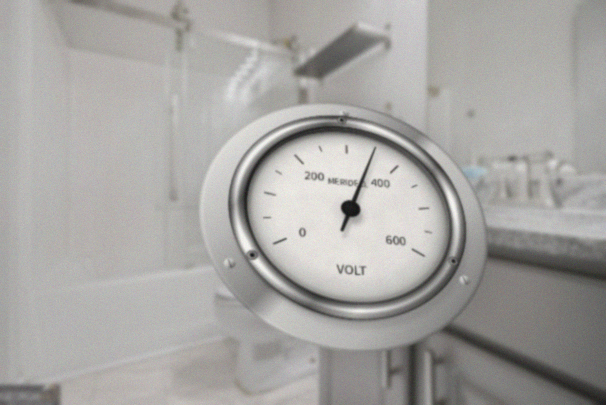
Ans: value=350 unit=V
